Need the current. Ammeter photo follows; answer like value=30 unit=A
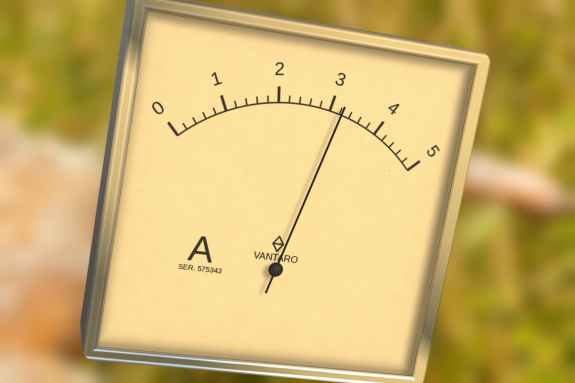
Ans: value=3.2 unit=A
